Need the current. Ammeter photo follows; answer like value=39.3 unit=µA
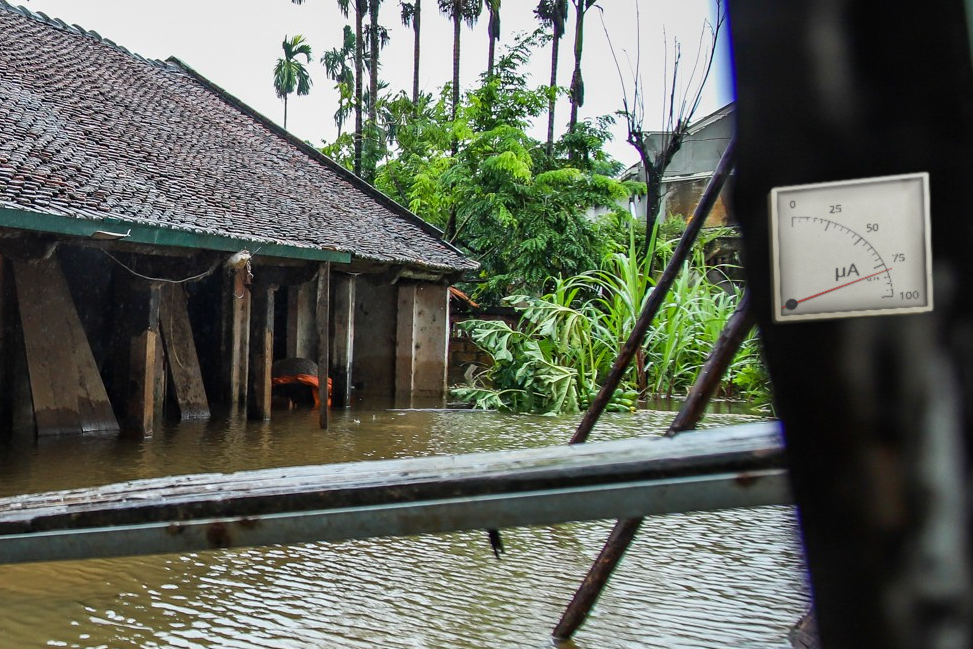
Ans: value=80 unit=µA
